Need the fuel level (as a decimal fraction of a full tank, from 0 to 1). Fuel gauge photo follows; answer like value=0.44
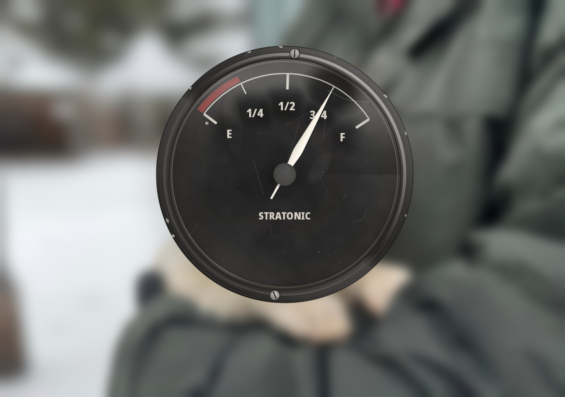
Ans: value=0.75
